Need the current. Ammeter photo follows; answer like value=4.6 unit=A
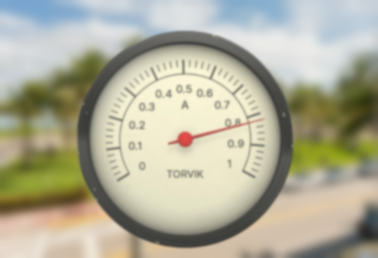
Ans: value=0.82 unit=A
